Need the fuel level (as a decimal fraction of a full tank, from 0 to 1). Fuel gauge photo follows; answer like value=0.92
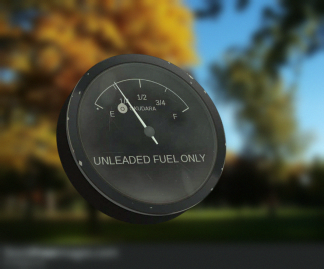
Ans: value=0.25
